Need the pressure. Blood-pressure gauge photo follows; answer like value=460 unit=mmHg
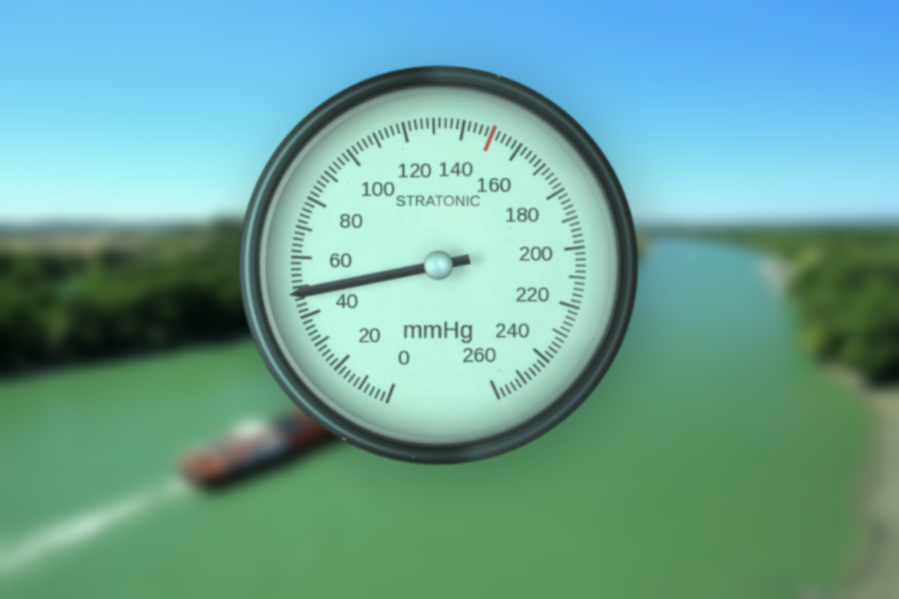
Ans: value=48 unit=mmHg
